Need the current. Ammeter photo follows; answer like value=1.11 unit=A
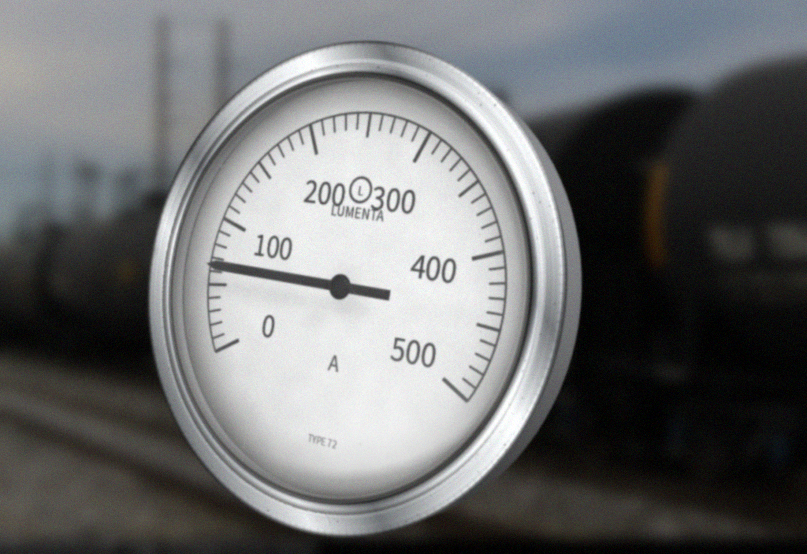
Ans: value=65 unit=A
